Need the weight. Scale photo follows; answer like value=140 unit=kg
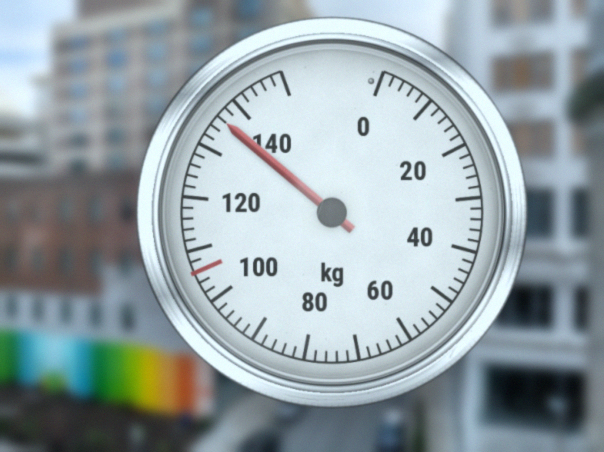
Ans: value=136 unit=kg
